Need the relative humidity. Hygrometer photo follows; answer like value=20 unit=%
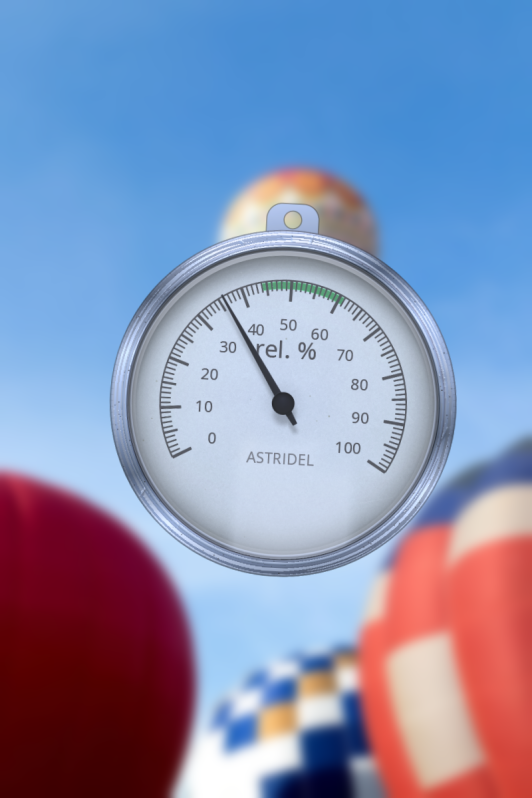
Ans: value=36 unit=%
